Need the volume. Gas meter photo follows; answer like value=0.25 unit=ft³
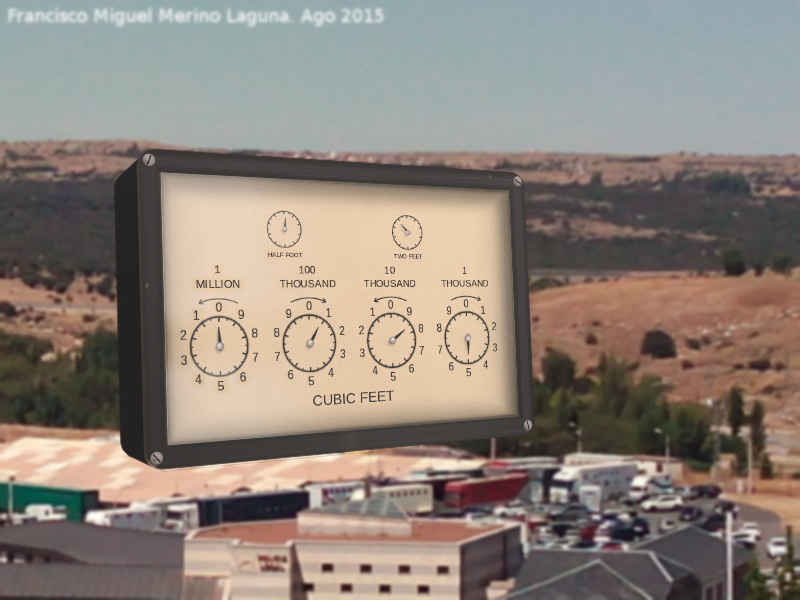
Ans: value=8500 unit=ft³
